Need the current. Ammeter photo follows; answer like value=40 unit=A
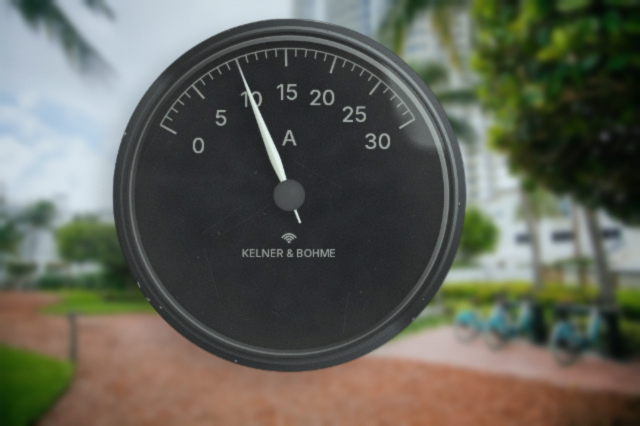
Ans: value=10 unit=A
